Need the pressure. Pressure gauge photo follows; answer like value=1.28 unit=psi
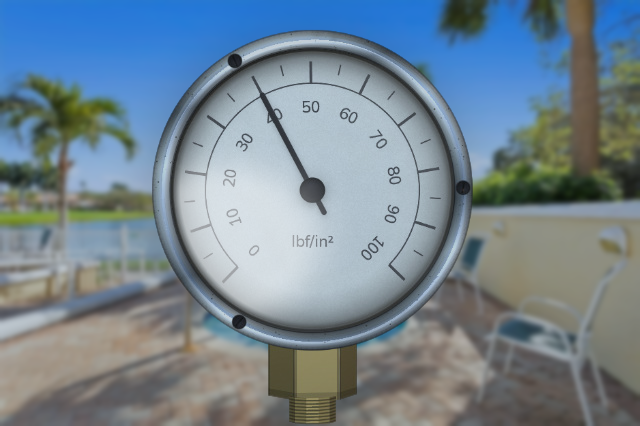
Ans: value=40 unit=psi
